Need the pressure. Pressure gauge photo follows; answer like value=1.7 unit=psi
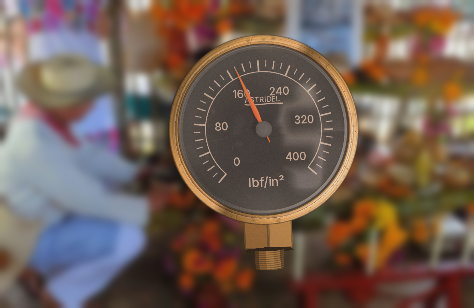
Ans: value=170 unit=psi
